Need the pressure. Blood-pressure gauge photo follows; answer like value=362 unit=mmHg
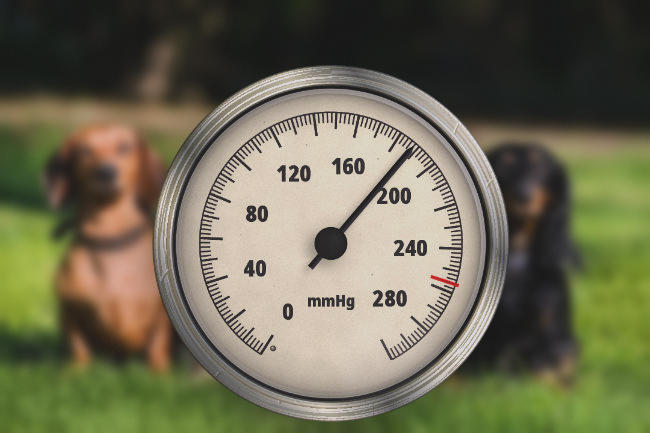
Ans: value=188 unit=mmHg
